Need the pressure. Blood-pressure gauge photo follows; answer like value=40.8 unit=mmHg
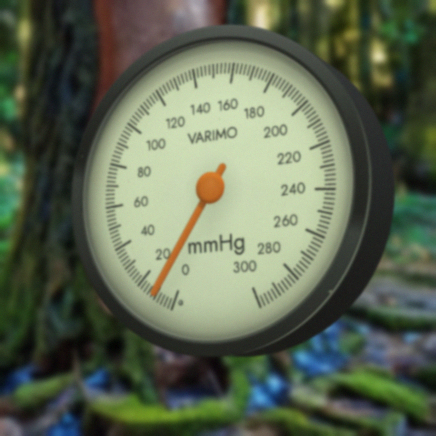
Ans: value=10 unit=mmHg
